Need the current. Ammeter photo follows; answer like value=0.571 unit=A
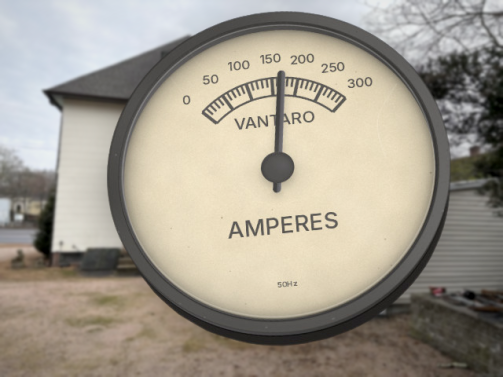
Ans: value=170 unit=A
